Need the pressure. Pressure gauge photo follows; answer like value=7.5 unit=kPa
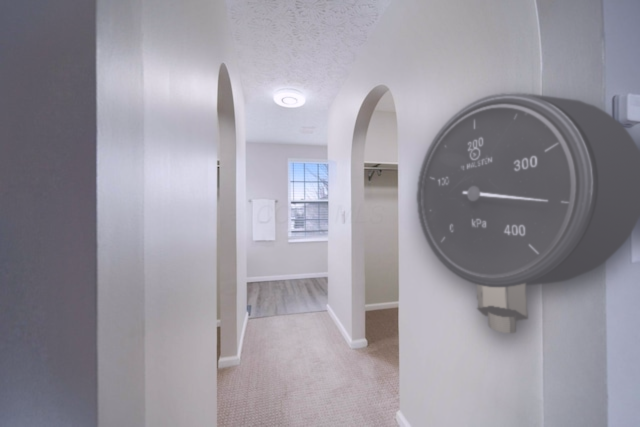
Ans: value=350 unit=kPa
